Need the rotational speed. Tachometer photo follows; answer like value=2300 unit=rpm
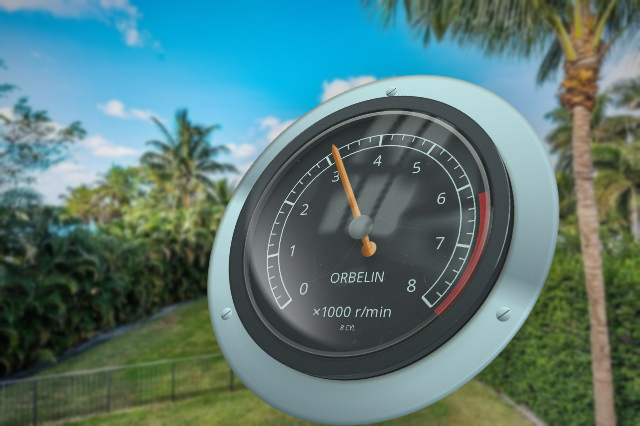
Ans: value=3200 unit=rpm
